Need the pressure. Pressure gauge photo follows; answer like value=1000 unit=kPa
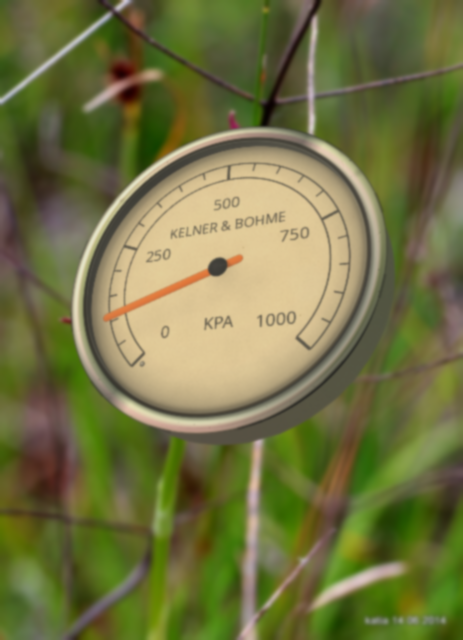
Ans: value=100 unit=kPa
